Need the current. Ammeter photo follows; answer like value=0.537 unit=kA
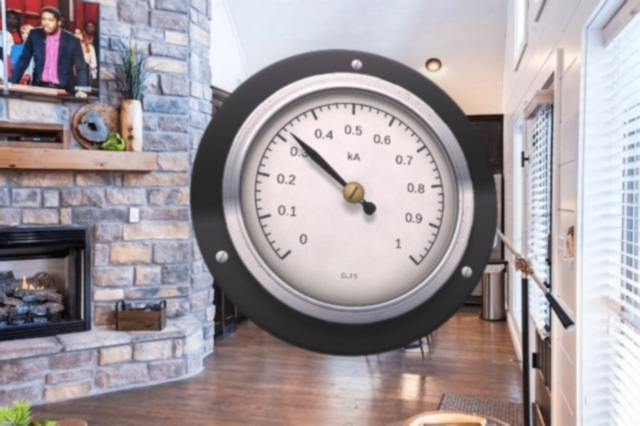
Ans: value=0.32 unit=kA
